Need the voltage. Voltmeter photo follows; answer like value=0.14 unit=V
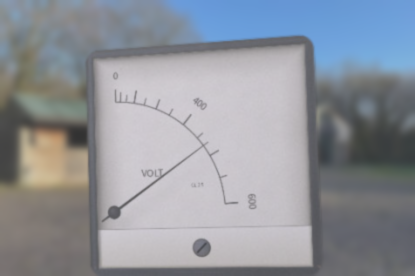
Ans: value=475 unit=V
